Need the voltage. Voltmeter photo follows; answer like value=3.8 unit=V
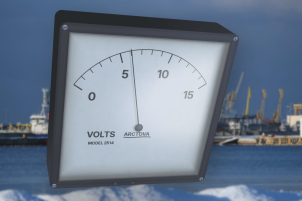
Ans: value=6 unit=V
